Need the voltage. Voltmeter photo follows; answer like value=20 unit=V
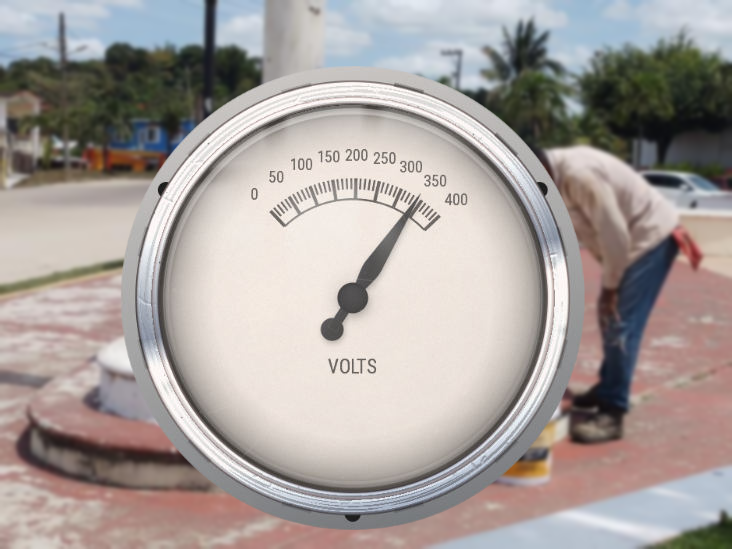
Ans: value=340 unit=V
